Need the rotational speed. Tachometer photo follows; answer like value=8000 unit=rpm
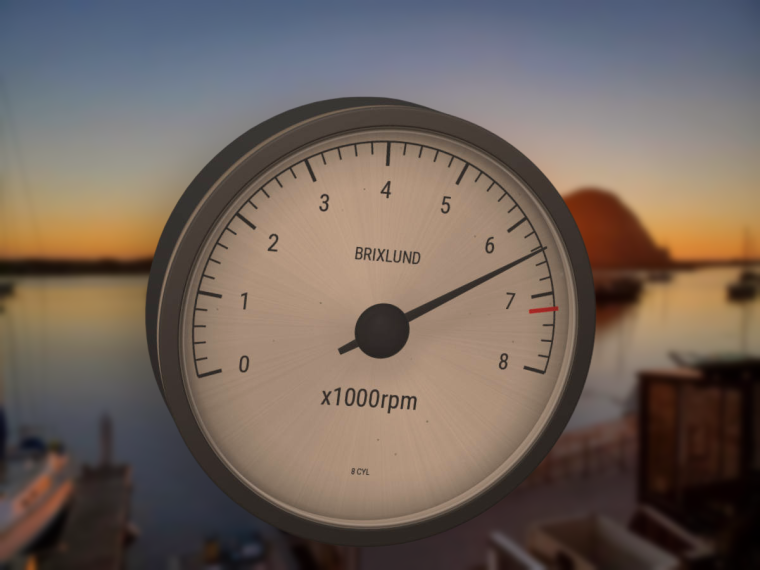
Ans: value=6400 unit=rpm
